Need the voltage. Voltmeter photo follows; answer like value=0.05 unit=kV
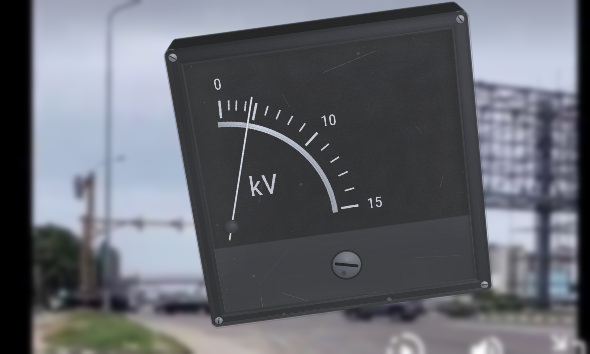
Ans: value=4.5 unit=kV
